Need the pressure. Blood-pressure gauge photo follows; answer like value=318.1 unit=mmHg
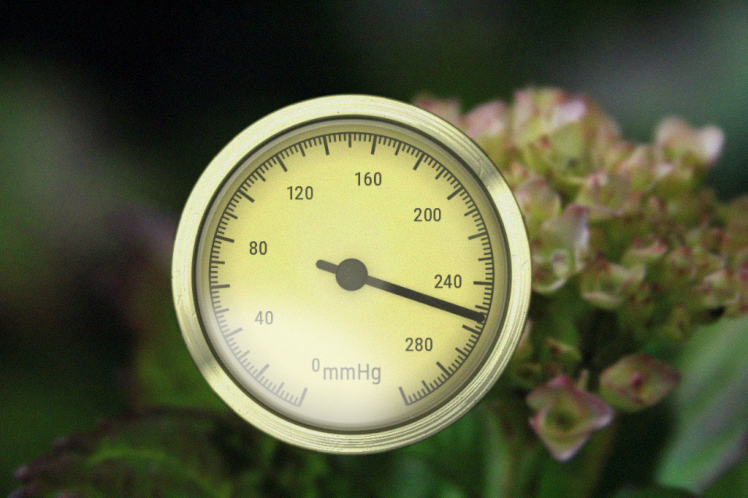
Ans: value=254 unit=mmHg
